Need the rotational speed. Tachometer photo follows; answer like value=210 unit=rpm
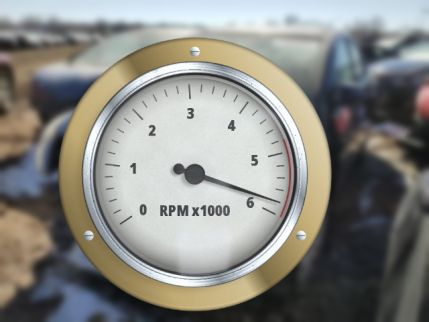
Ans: value=5800 unit=rpm
